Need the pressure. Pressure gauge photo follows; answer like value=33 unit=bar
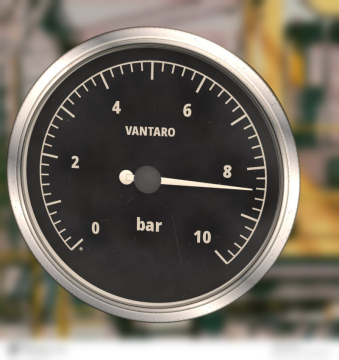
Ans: value=8.4 unit=bar
